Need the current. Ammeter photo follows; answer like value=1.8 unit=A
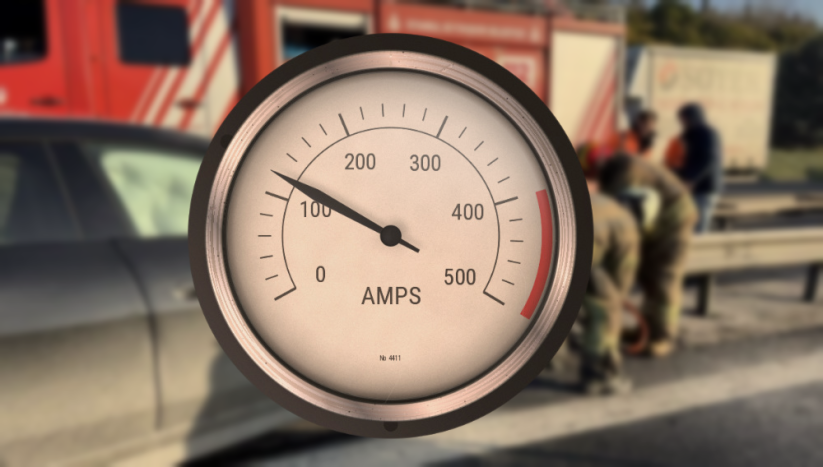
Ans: value=120 unit=A
